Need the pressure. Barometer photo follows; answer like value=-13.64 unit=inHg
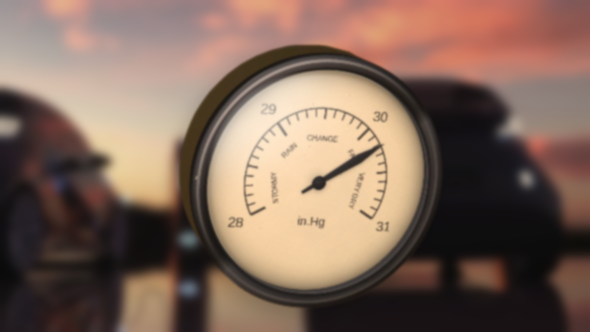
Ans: value=30.2 unit=inHg
